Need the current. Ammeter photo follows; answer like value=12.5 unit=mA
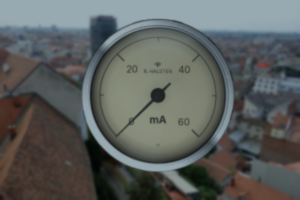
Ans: value=0 unit=mA
